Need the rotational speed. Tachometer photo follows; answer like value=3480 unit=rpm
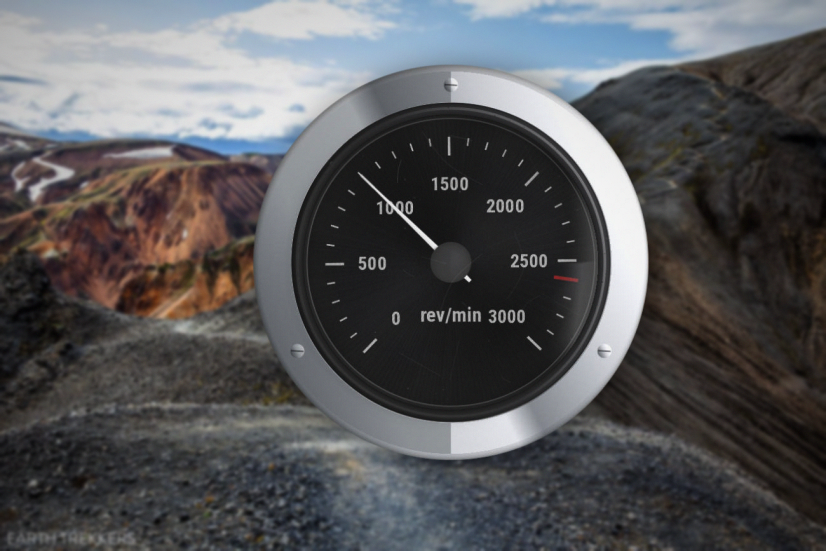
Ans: value=1000 unit=rpm
